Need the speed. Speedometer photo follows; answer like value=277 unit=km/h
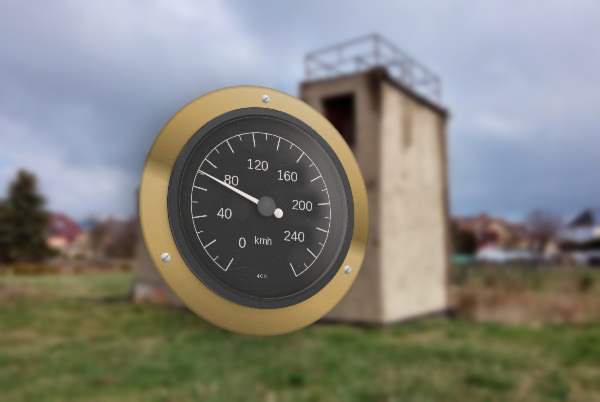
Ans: value=70 unit=km/h
